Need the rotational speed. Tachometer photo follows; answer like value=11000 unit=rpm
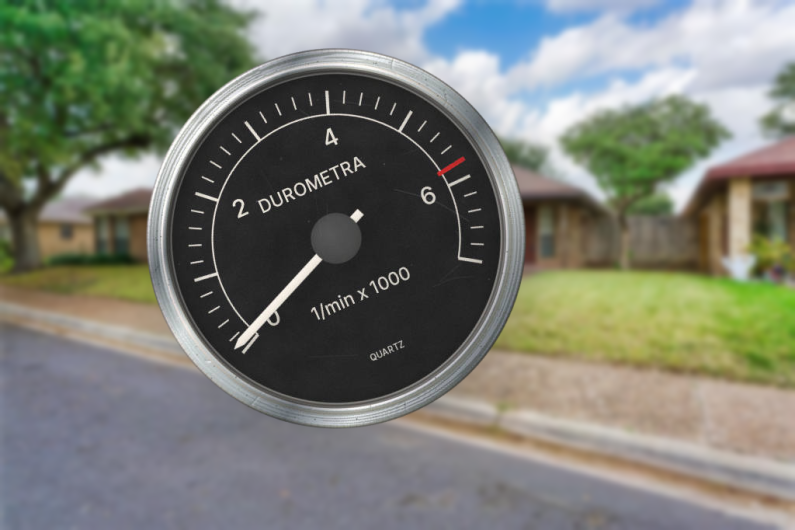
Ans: value=100 unit=rpm
